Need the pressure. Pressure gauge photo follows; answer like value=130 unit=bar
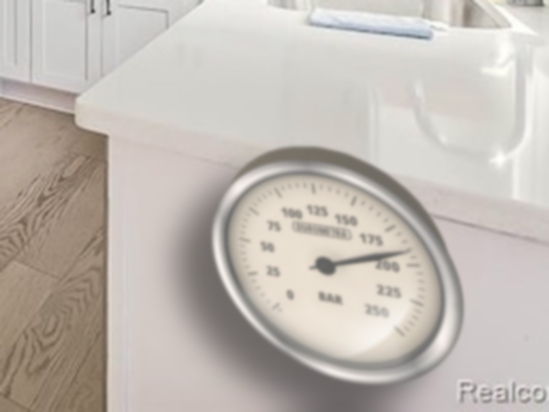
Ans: value=190 unit=bar
